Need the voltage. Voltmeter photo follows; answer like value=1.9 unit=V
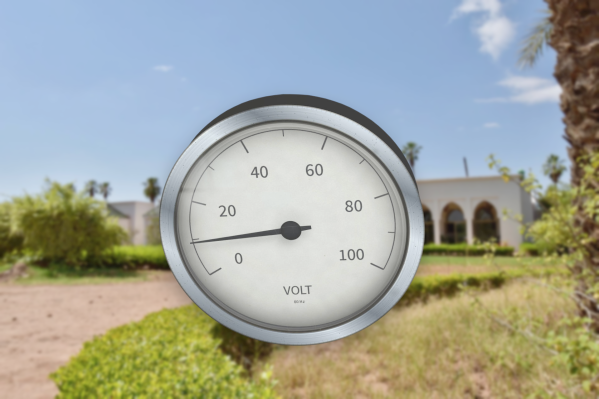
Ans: value=10 unit=V
